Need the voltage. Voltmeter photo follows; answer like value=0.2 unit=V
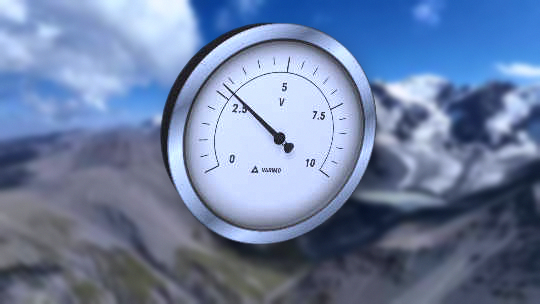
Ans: value=2.75 unit=V
